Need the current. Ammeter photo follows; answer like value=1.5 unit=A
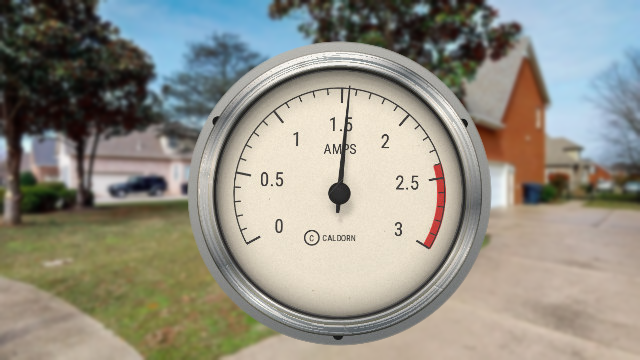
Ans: value=1.55 unit=A
